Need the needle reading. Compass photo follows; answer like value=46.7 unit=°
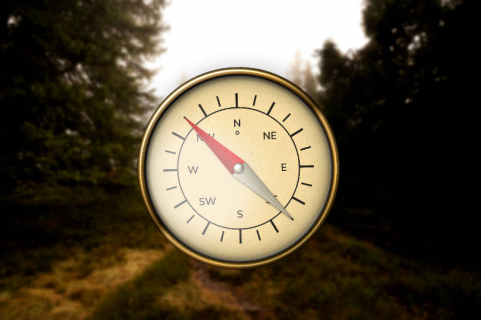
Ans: value=315 unit=°
